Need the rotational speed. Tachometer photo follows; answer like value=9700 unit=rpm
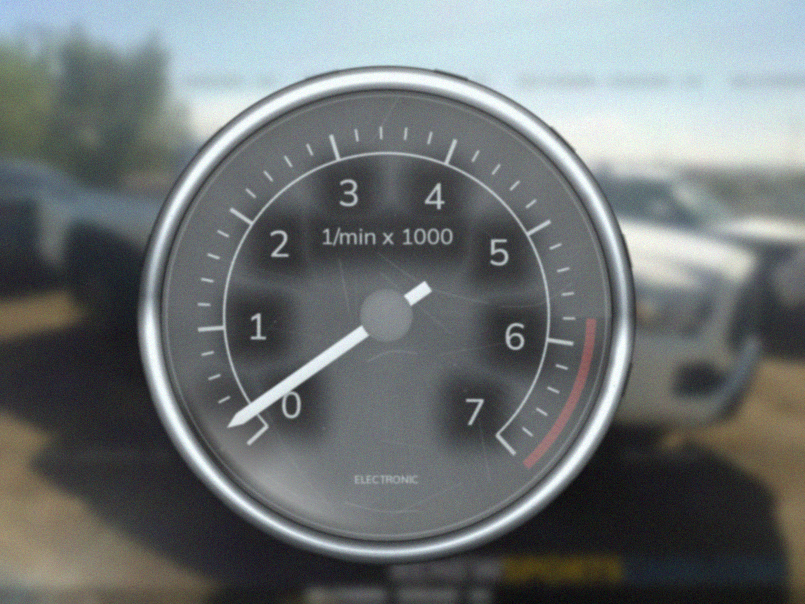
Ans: value=200 unit=rpm
